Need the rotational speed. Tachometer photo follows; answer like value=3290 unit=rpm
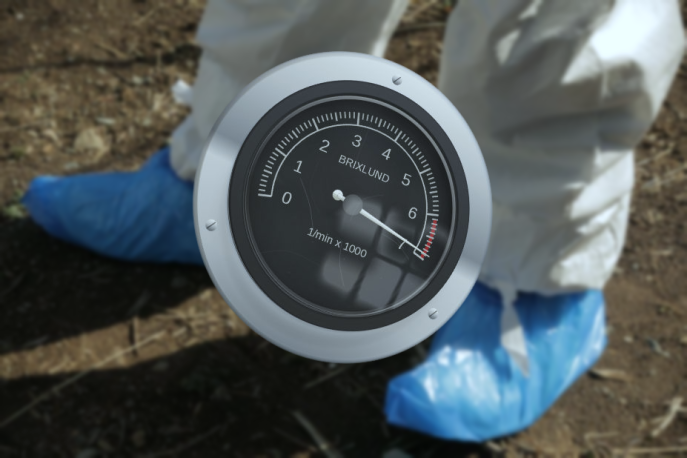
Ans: value=6900 unit=rpm
